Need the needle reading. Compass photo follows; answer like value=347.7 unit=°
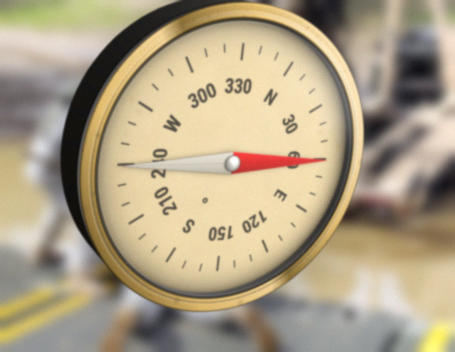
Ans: value=60 unit=°
